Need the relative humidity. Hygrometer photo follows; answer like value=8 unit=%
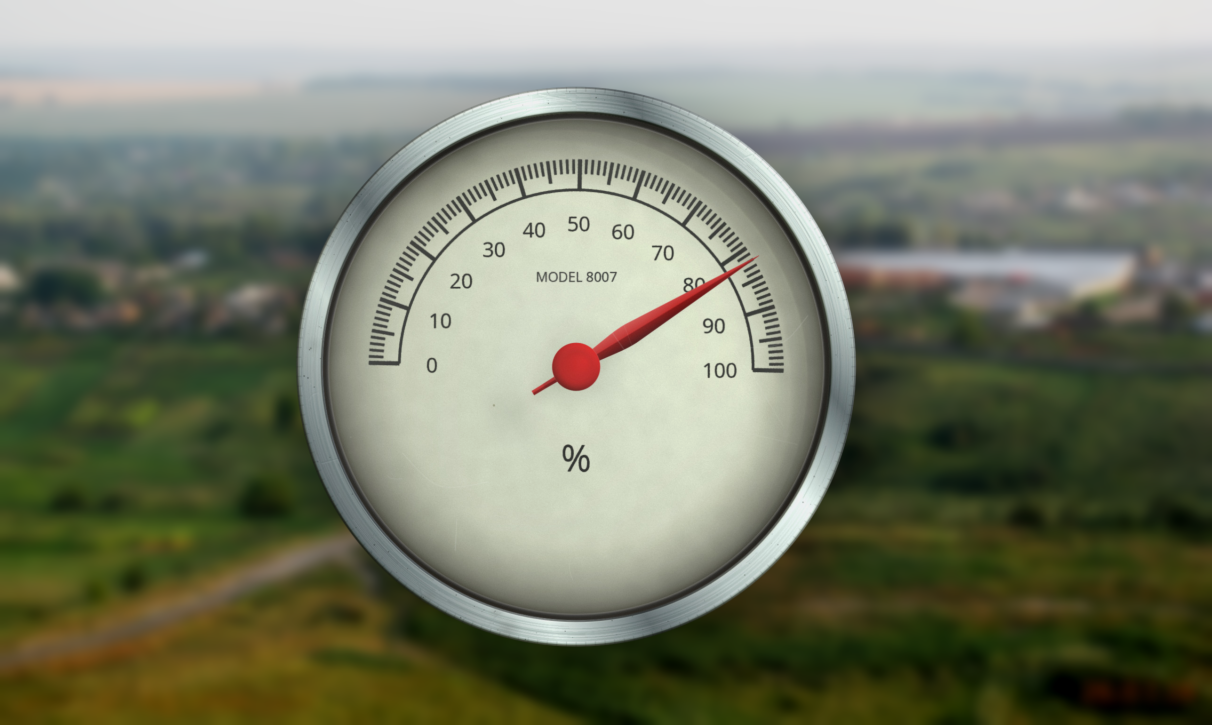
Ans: value=82 unit=%
